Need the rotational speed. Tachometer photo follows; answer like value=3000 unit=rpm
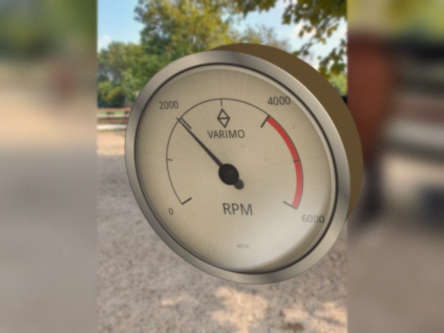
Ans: value=2000 unit=rpm
